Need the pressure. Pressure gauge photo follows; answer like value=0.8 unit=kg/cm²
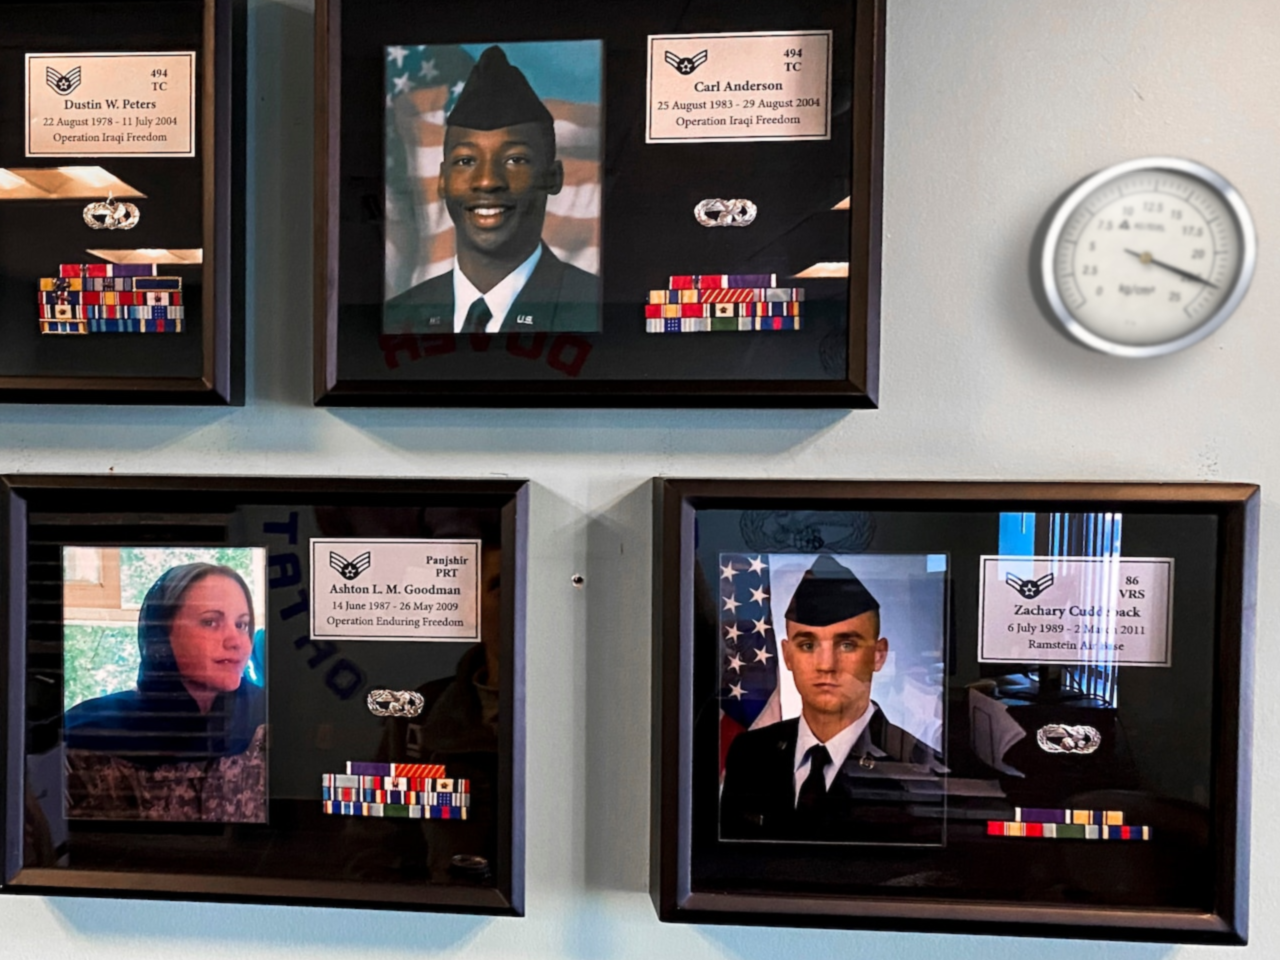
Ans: value=22.5 unit=kg/cm²
